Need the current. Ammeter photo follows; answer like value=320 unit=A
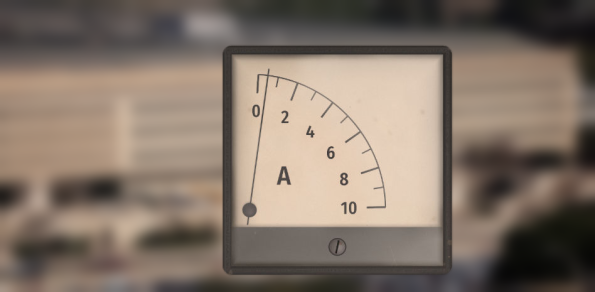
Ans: value=0.5 unit=A
